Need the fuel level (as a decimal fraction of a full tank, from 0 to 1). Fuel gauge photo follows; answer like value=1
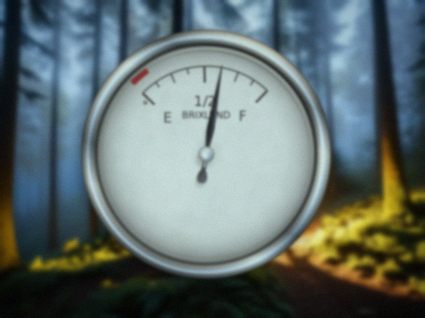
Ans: value=0.625
